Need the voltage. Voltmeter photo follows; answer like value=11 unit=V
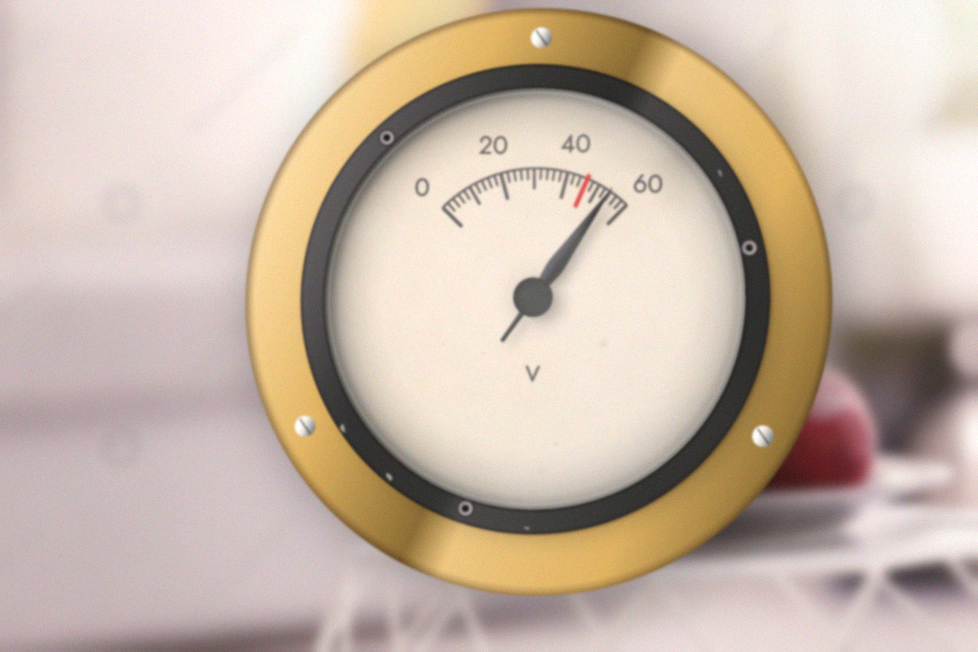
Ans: value=54 unit=V
